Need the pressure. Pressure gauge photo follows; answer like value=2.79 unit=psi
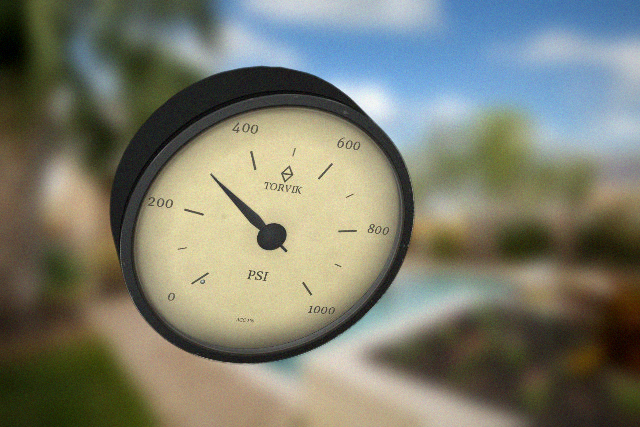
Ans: value=300 unit=psi
